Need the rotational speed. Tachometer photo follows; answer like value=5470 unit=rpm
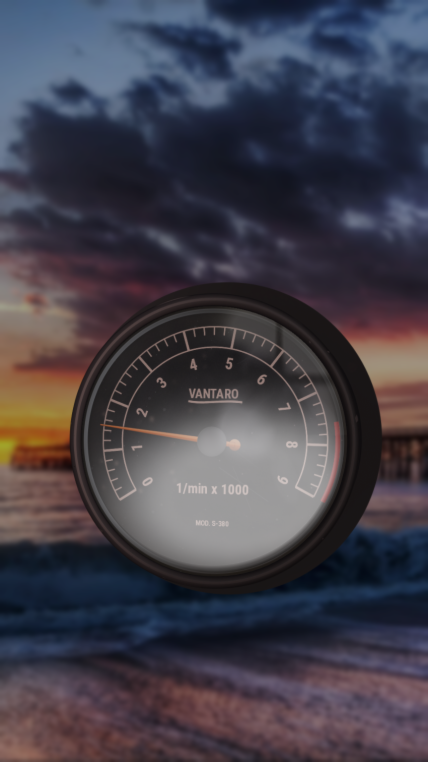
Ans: value=1500 unit=rpm
